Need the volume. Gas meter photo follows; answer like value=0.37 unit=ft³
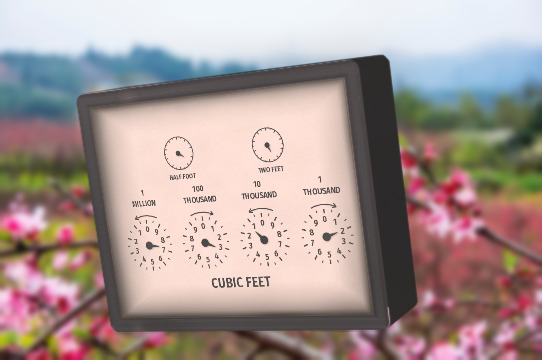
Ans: value=731200 unit=ft³
